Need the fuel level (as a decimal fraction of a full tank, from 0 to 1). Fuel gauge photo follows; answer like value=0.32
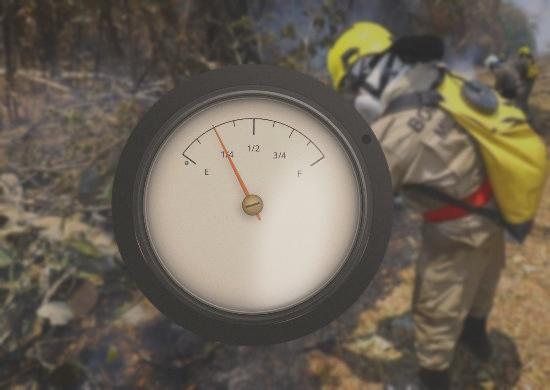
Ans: value=0.25
